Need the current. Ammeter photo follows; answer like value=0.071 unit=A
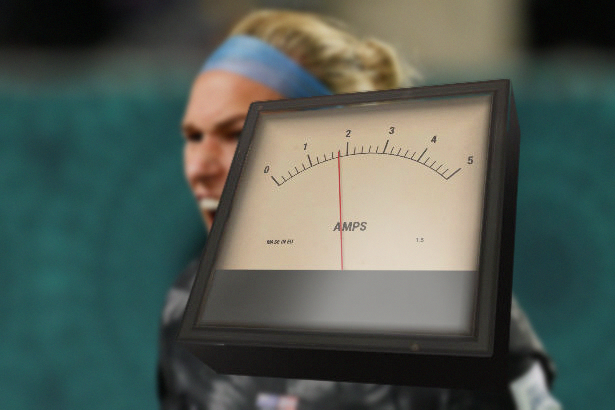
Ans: value=1.8 unit=A
